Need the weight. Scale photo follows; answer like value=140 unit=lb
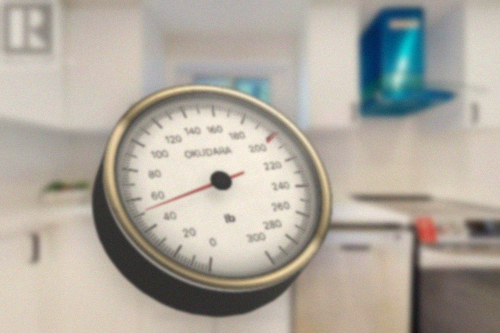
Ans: value=50 unit=lb
